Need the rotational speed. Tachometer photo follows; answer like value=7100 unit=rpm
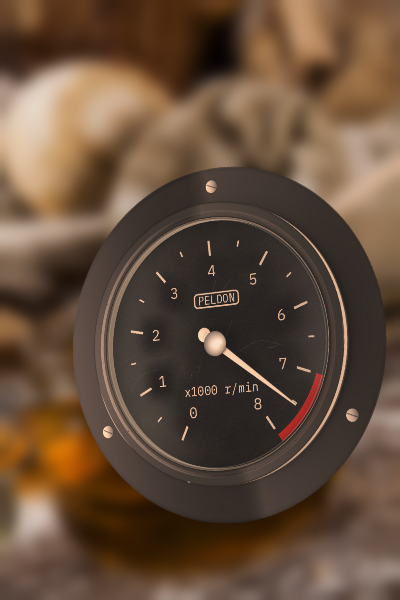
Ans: value=7500 unit=rpm
